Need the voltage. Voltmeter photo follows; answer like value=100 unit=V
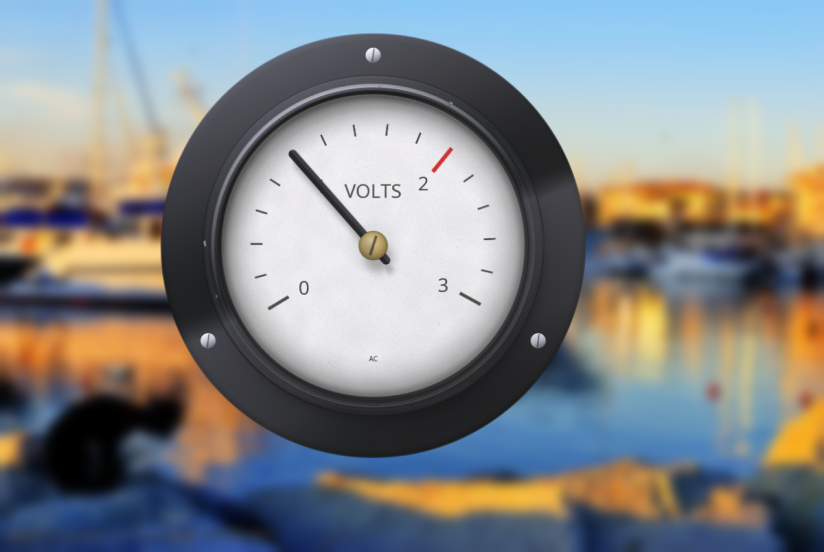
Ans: value=1 unit=V
